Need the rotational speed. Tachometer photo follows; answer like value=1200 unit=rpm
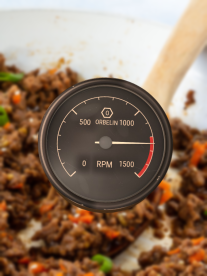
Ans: value=1250 unit=rpm
